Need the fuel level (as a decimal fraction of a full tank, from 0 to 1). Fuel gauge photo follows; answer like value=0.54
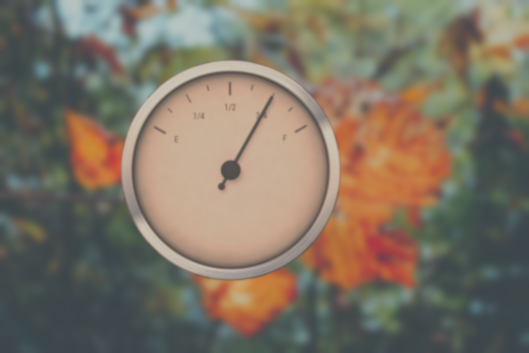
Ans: value=0.75
